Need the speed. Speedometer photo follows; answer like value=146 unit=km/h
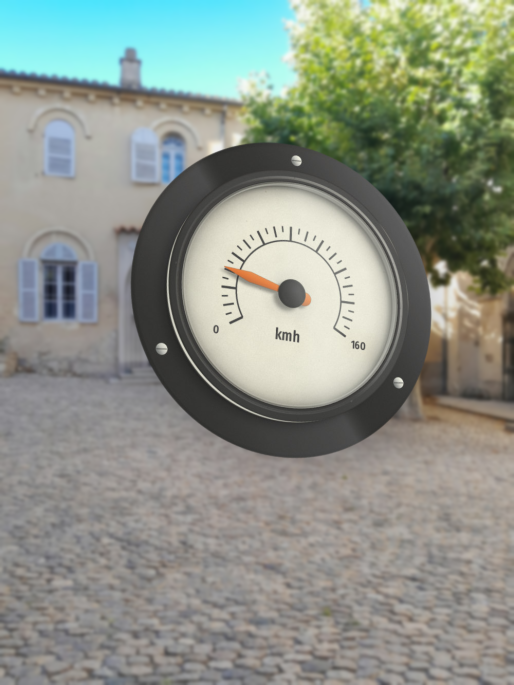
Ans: value=30 unit=km/h
